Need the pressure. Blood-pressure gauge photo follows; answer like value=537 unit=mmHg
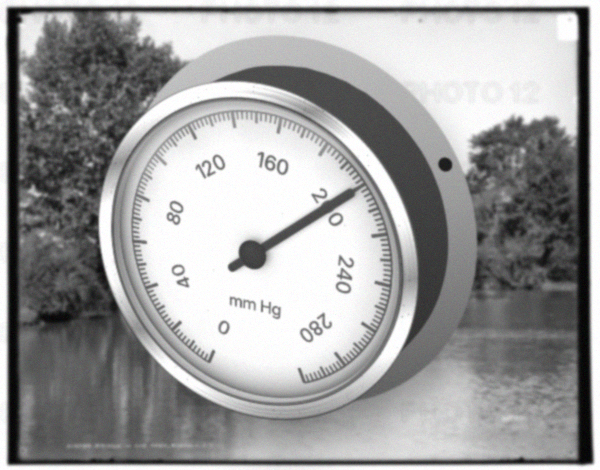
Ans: value=200 unit=mmHg
